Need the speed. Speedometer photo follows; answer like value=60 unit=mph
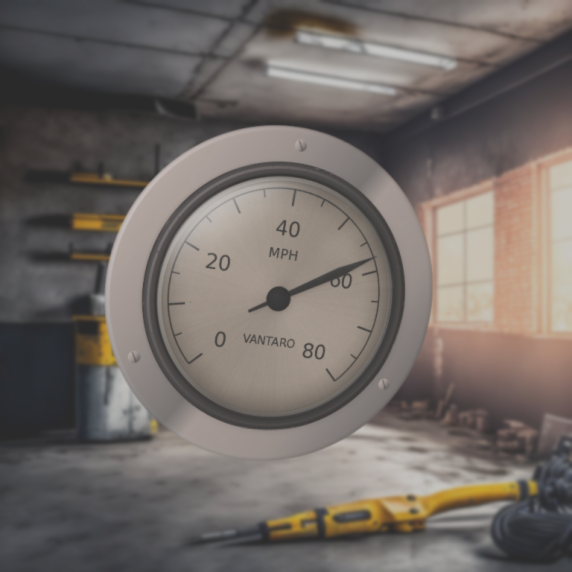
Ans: value=57.5 unit=mph
